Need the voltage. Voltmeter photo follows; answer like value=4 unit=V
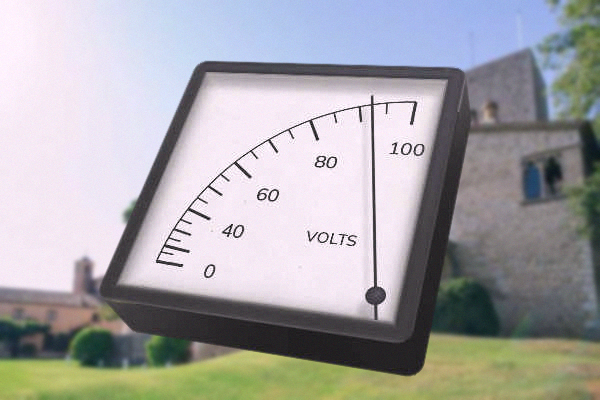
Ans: value=92.5 unit=V
